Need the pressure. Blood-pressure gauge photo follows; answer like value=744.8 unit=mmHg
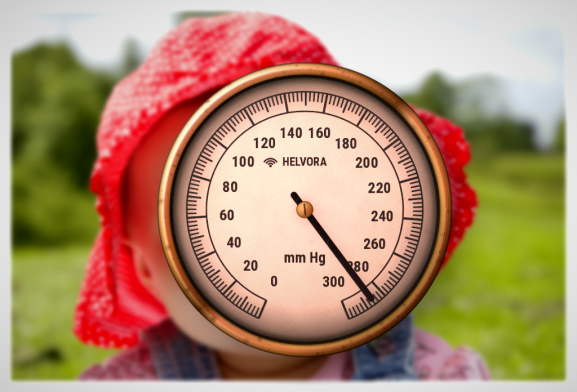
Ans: value=286 unit=mmHg
